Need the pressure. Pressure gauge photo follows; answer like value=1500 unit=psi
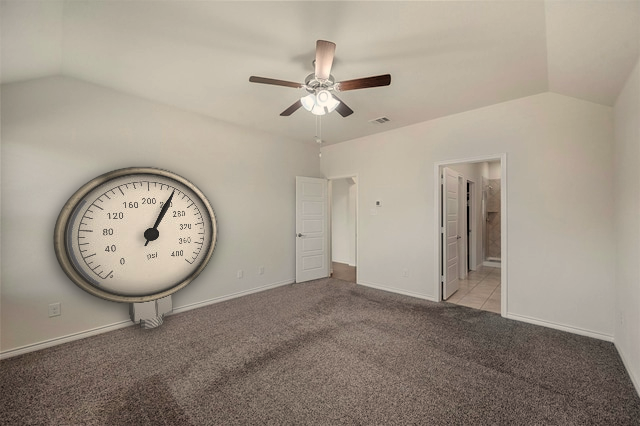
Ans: value=240 unit=psi
